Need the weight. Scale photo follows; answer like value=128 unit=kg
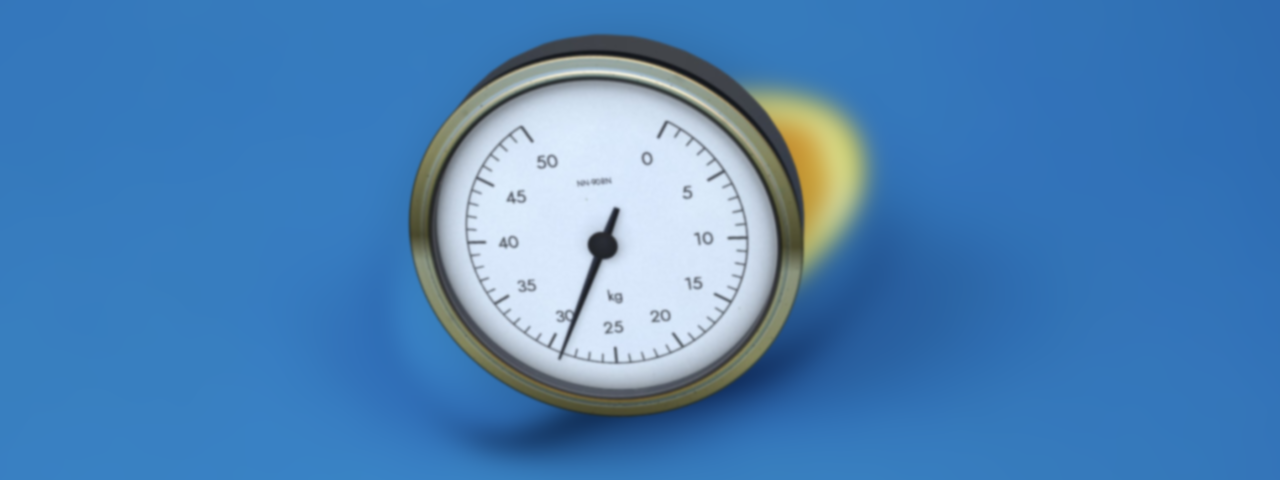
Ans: value=29 unit=kg
